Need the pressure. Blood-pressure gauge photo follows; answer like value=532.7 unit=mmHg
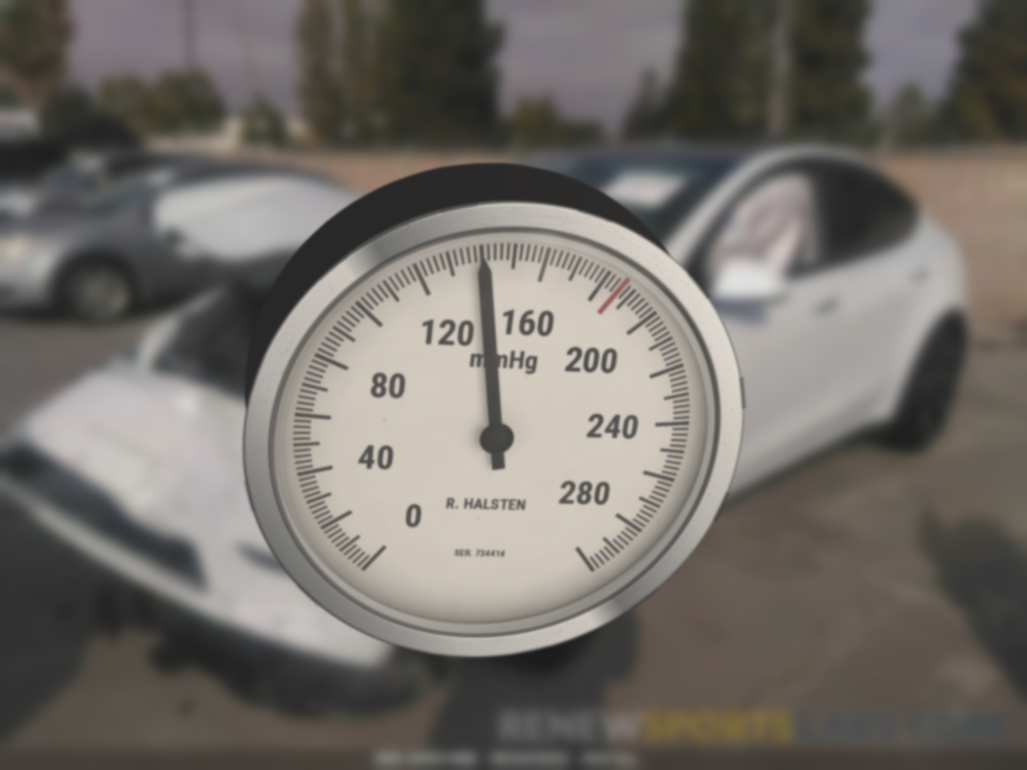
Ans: value=140 unit=mmHg
